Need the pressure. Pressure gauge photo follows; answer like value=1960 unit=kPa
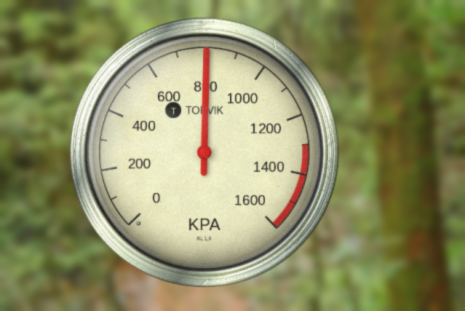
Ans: value=800 unit=kPa
